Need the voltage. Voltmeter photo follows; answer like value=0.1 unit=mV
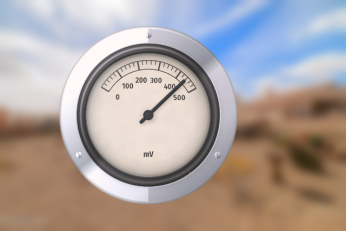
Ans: value=440 unit=mV
